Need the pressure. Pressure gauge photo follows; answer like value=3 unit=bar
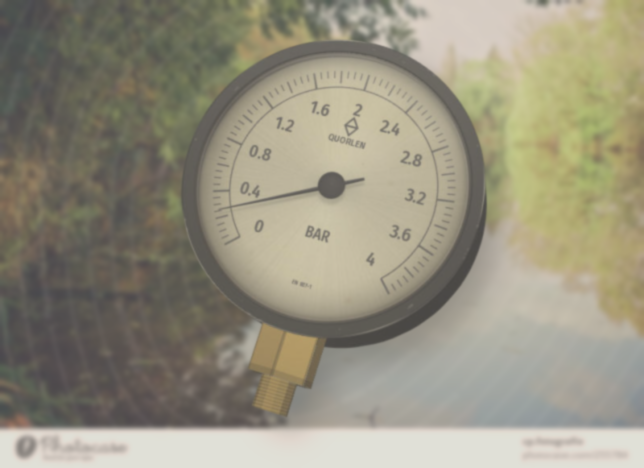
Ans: value=0.25 unit=bar
